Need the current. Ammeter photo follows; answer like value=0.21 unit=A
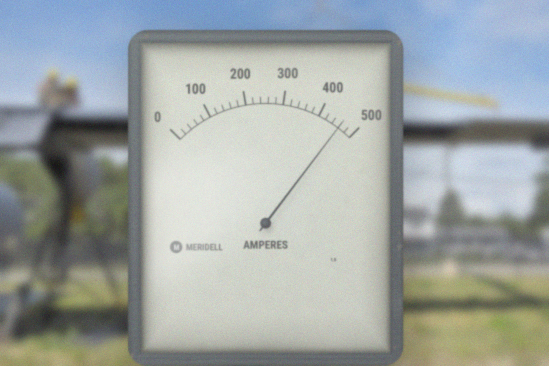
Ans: value=460 unit=A
